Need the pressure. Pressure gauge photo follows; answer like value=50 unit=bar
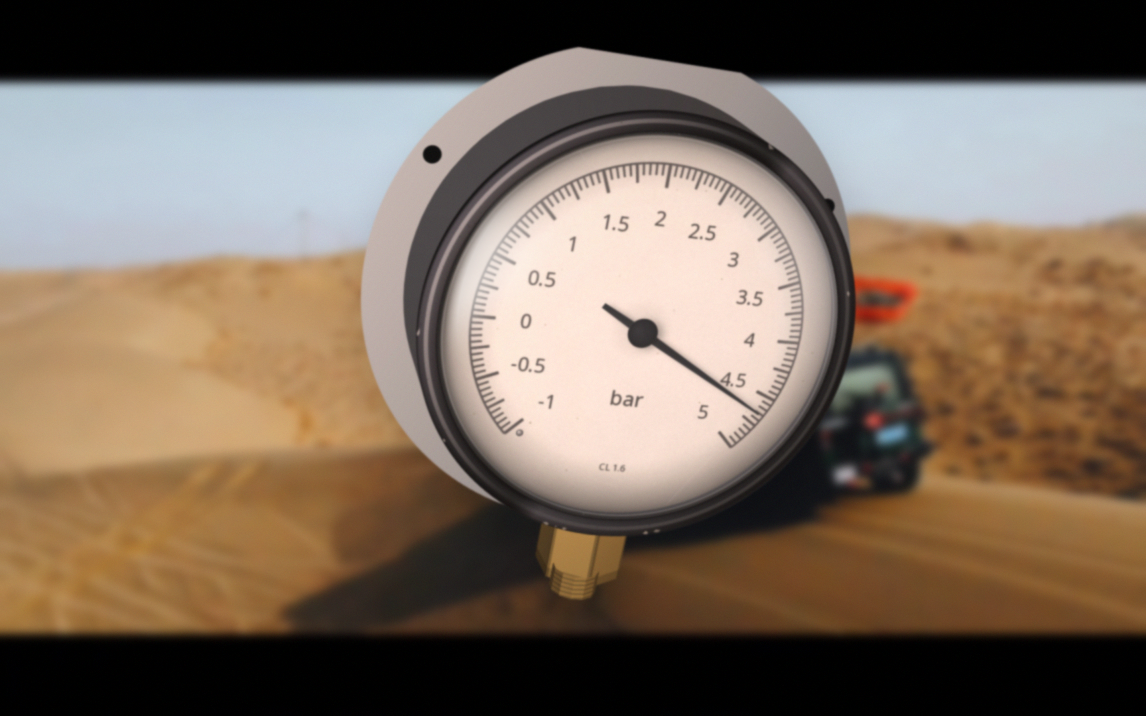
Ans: value=4.65 unit=bar
